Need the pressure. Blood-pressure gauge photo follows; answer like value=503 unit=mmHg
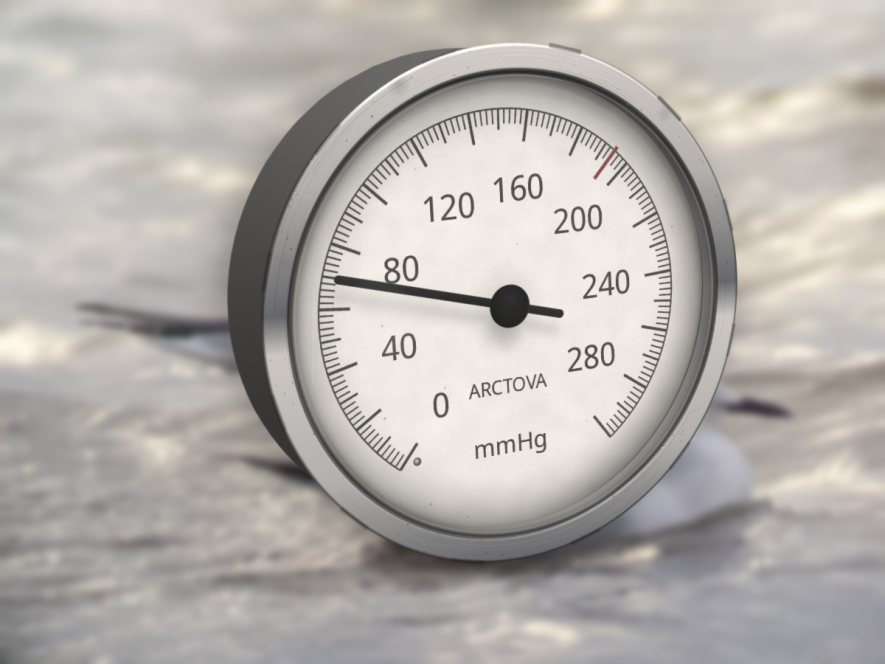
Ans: value=70 unit=mmHg
